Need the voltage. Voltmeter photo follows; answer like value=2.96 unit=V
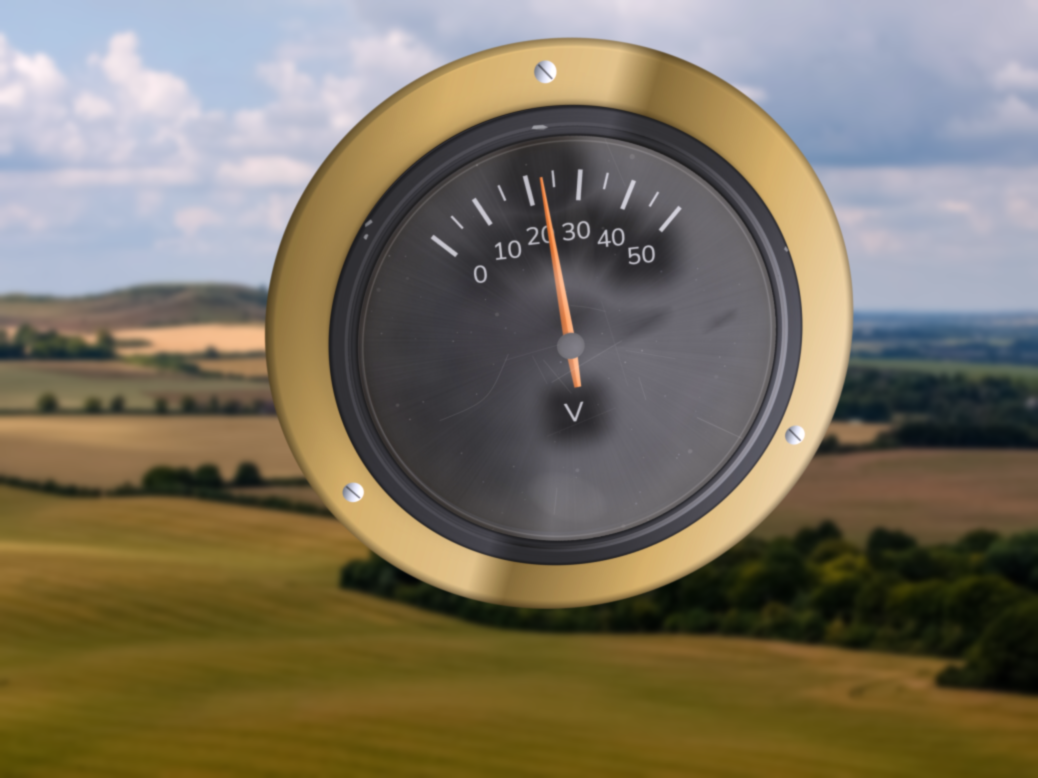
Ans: value=22.5 unit=V
